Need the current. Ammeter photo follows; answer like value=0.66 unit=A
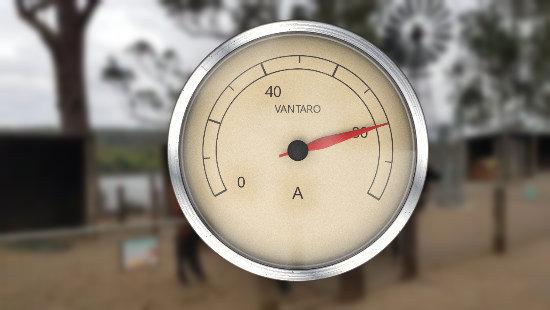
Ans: value=80 unit=A
